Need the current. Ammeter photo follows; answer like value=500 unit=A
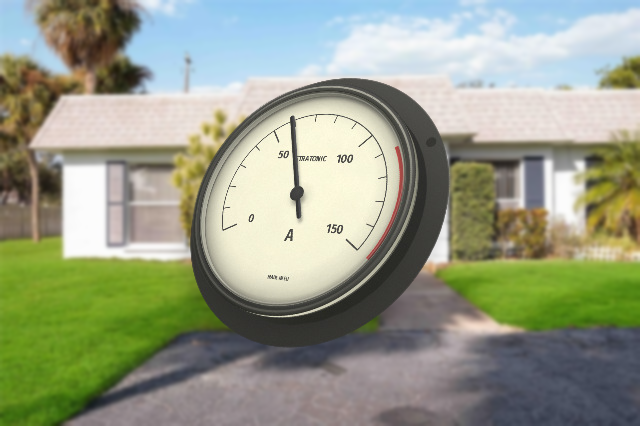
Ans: value=60 unit=A
